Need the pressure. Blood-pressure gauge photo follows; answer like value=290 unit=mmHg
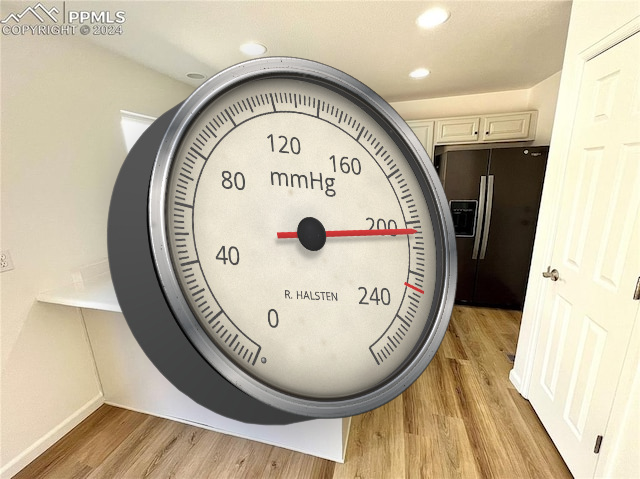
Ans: value=204 unit=mmHg
